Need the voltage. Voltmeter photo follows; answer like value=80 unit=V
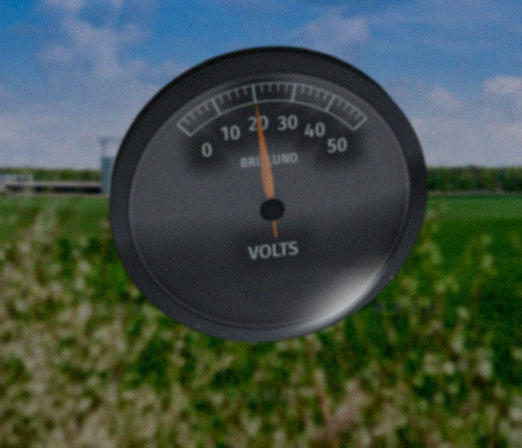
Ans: value=20 unit=V
